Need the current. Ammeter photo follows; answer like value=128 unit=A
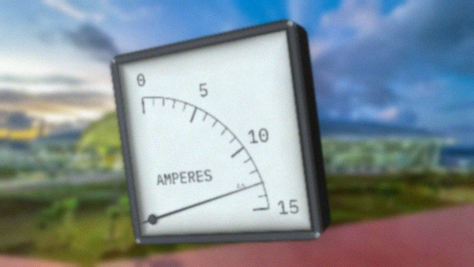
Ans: value=13 unit=A
